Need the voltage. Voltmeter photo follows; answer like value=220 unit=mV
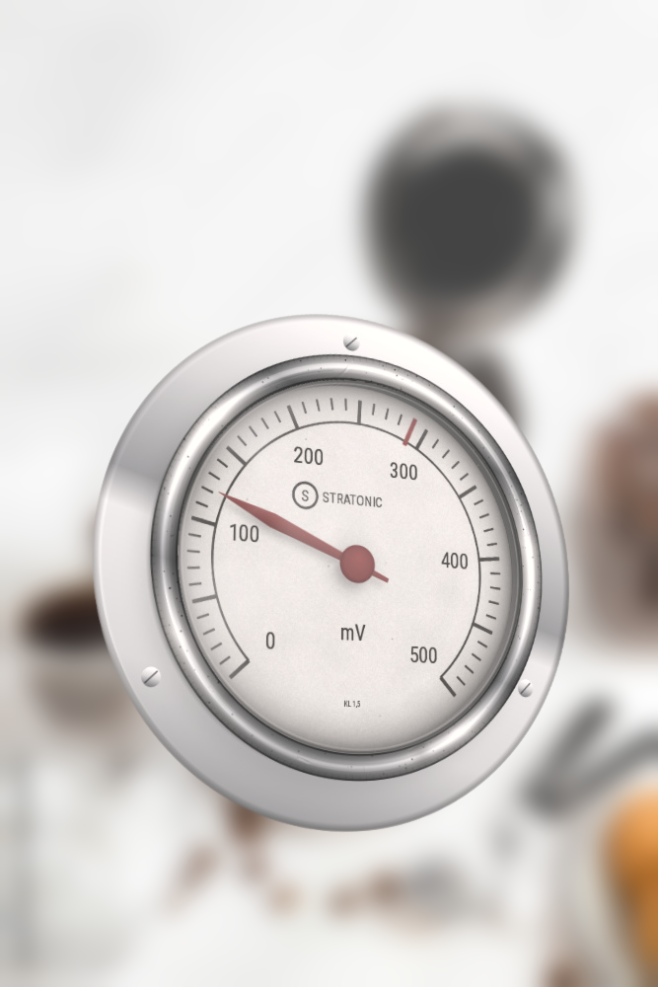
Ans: value=120 unit=mV
